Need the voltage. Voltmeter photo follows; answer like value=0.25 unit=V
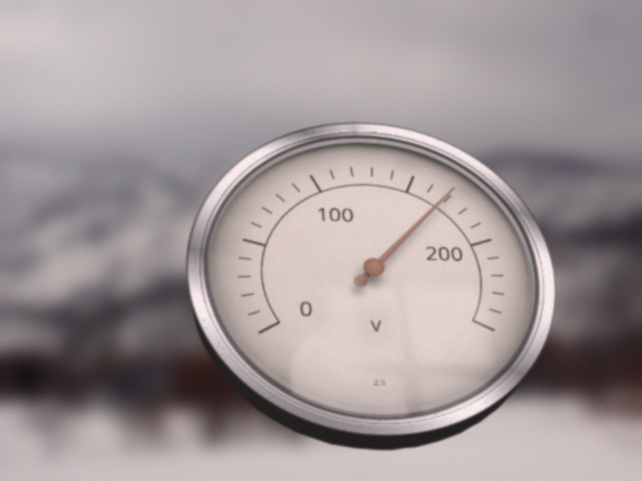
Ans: value=170 unit=V
